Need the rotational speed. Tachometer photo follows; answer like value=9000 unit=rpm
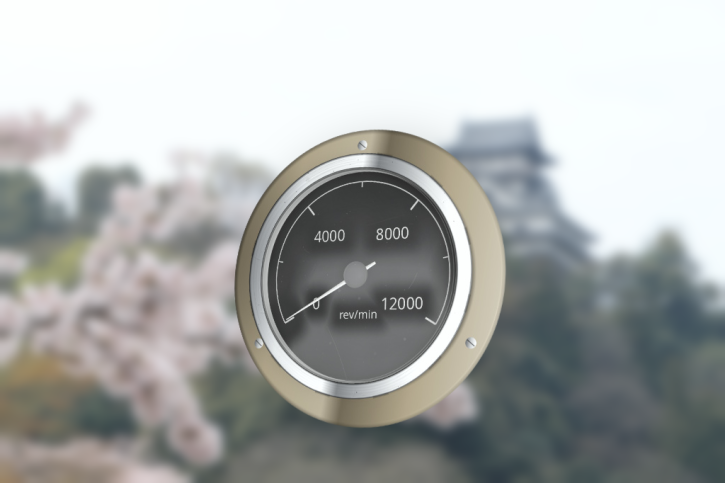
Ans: value=0 unit=rpm
